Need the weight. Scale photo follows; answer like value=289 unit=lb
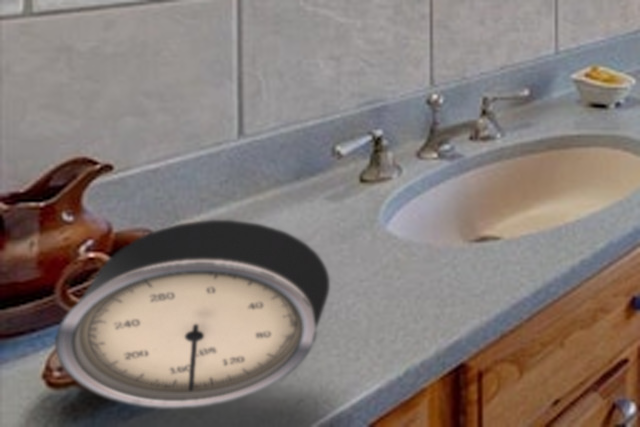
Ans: value=150 unit=lb
